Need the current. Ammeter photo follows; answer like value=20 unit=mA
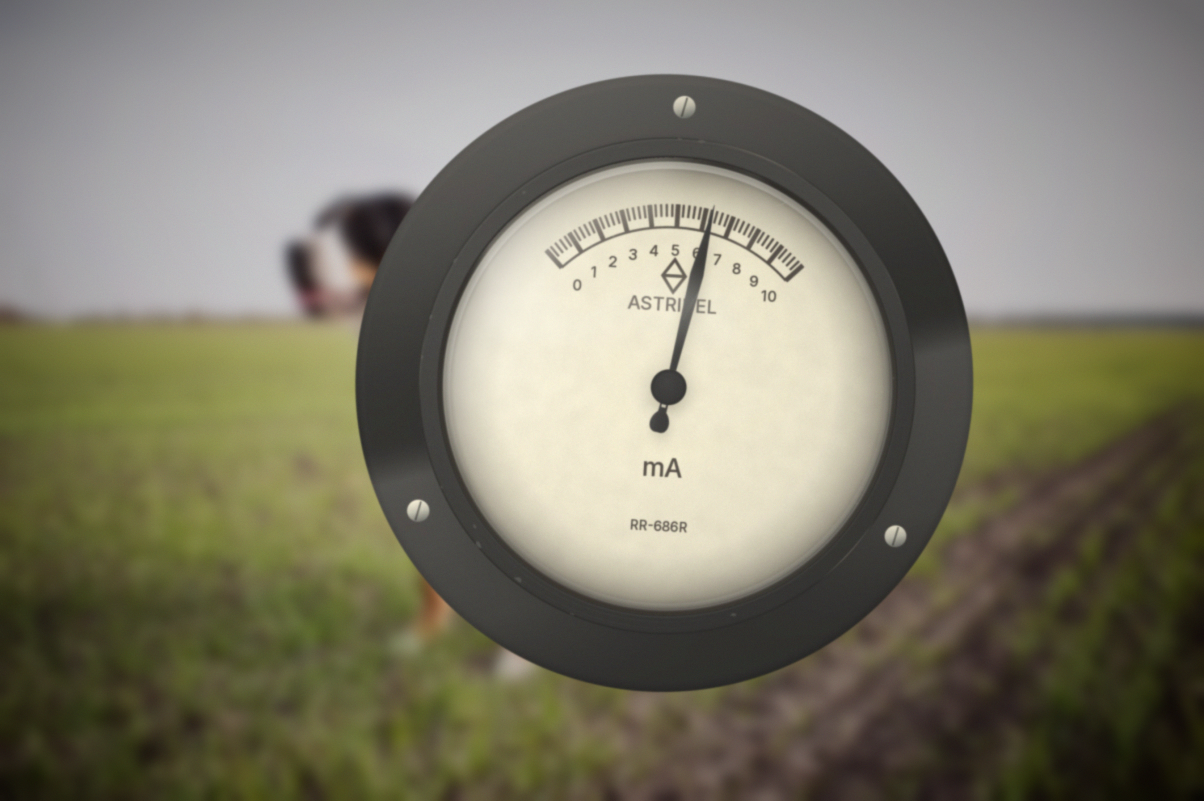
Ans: value=6.2 unit=mA
